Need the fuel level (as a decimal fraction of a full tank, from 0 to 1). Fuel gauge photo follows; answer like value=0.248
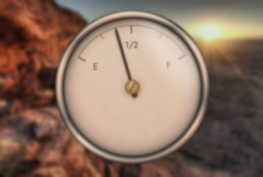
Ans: value=0.375
